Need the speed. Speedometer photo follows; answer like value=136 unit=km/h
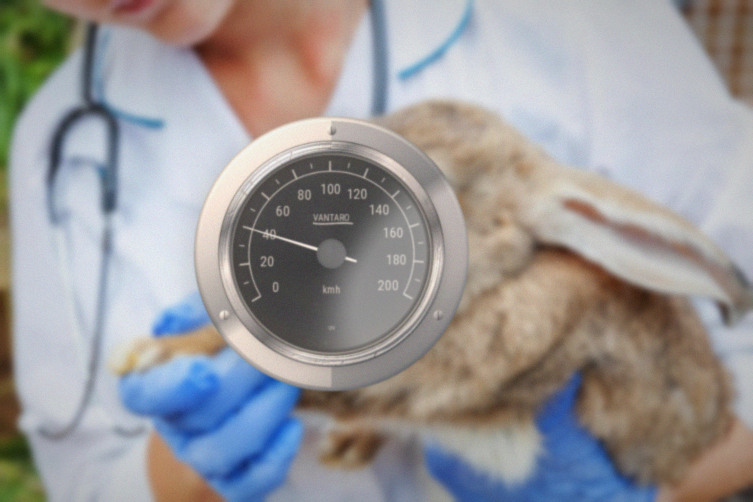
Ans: value=40 unit=km/h
